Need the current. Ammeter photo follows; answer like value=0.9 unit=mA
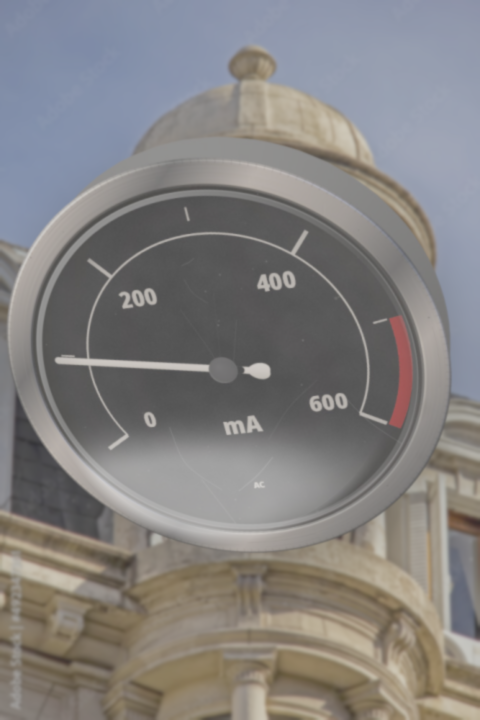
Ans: value=100 unit=mA
